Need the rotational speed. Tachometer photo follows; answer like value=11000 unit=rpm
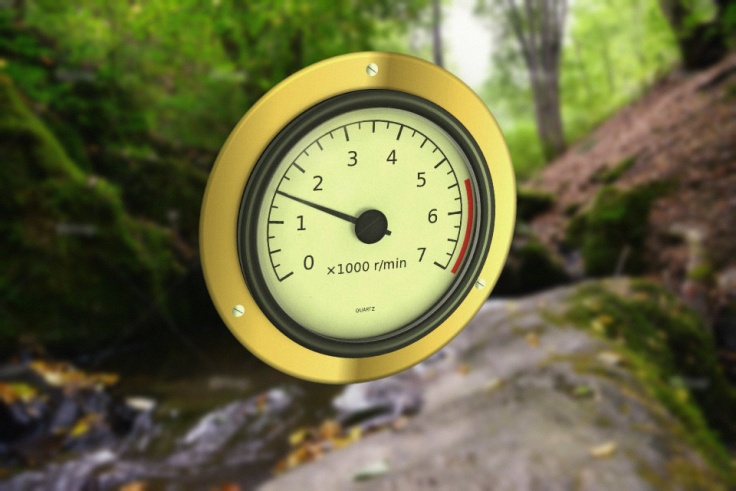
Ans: value=1500 unit=rpm
